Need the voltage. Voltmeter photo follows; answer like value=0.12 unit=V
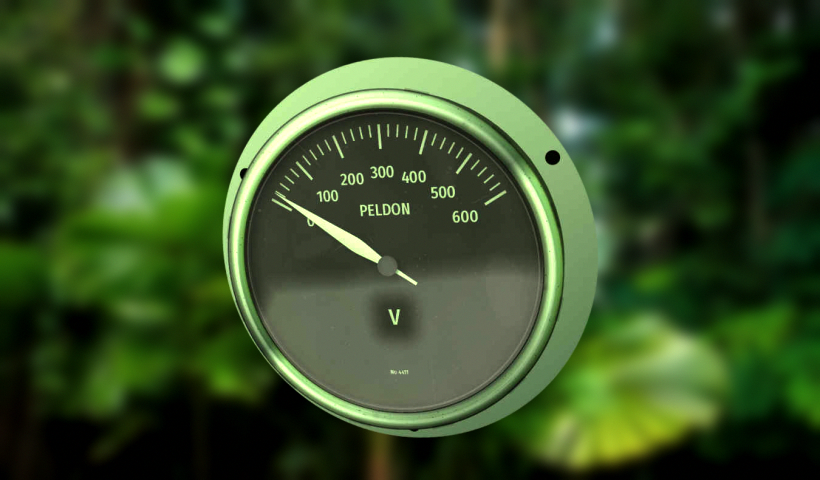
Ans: value=20 unit=V
